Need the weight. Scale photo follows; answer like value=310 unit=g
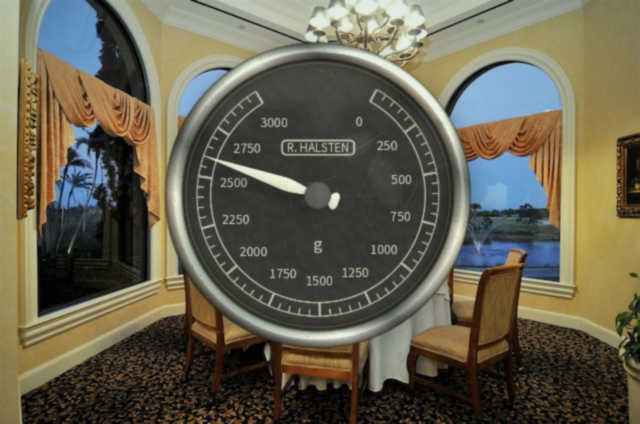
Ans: value=2600 unit=g
